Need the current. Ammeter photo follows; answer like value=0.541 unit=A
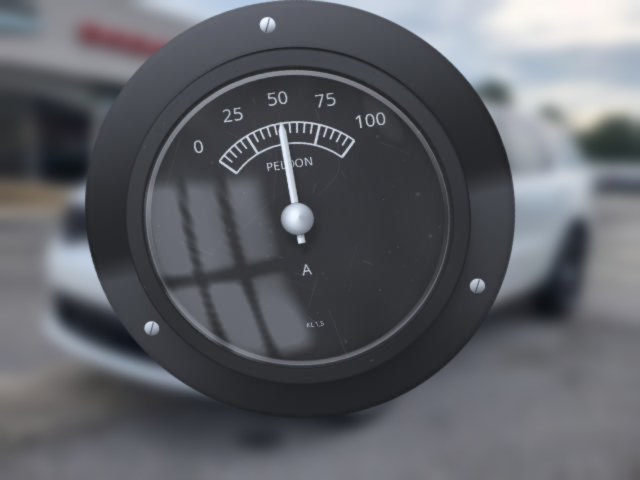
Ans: value=50 unit=A
